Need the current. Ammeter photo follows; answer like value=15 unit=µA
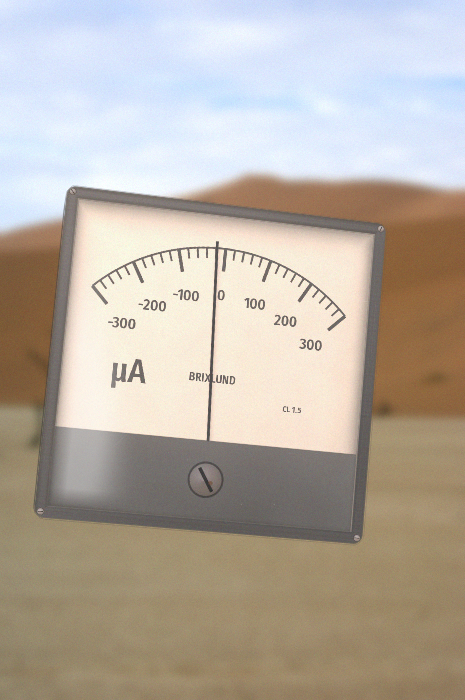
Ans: value=-20 unit=µA
